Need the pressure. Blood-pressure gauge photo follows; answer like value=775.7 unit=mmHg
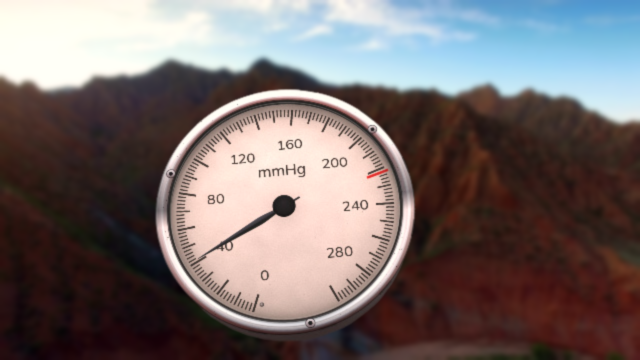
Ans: value=40 unit=mmHg
